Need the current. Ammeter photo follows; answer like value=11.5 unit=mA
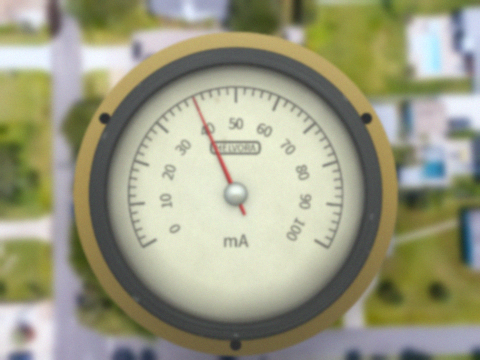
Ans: value=40 unit=mA
